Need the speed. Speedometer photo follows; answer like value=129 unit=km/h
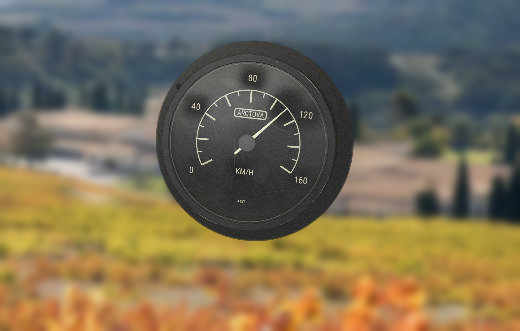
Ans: value=110 unit=km/h
